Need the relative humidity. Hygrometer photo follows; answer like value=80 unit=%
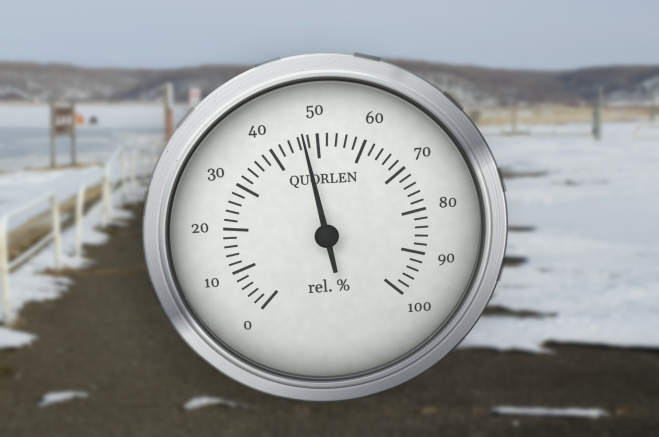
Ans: value=47 unit=%
